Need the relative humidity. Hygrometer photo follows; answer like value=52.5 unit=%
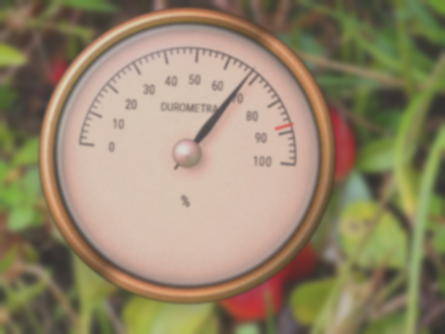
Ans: value=68 unit=%
